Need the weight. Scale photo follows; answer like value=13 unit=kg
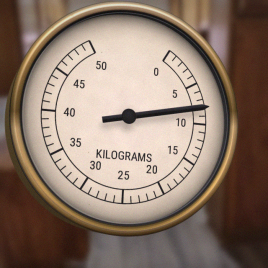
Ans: value=8 unit=kg
